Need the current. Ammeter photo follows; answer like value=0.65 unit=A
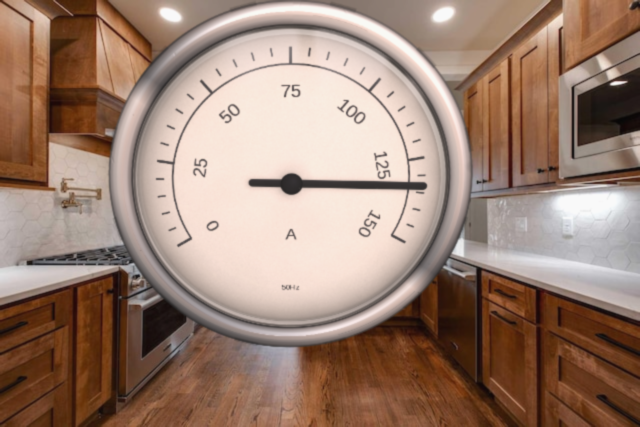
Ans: value=132.5 unit=A
